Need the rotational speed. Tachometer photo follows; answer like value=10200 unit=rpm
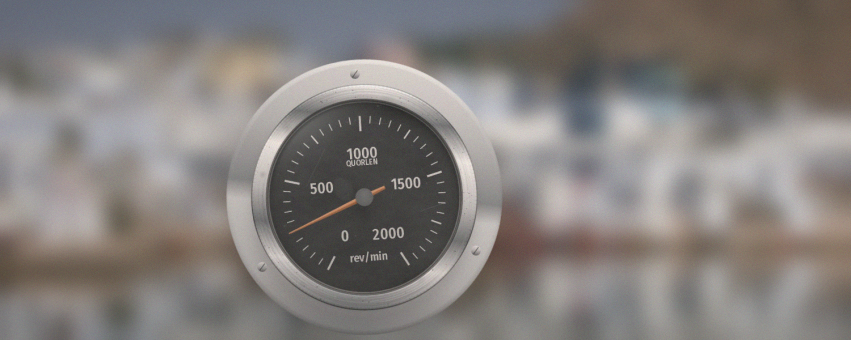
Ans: value=250 unit=rpm
